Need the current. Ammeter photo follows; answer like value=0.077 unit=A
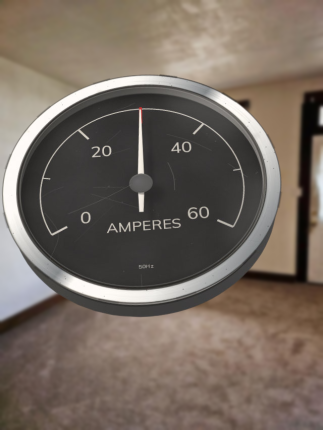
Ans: value=30 unit=A
